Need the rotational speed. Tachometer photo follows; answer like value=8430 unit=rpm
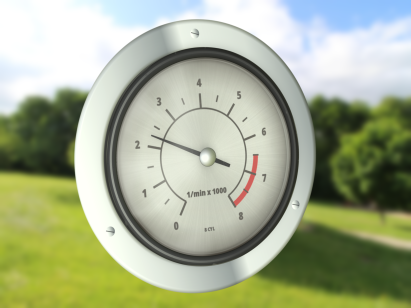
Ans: value=2250 unit=rpm
